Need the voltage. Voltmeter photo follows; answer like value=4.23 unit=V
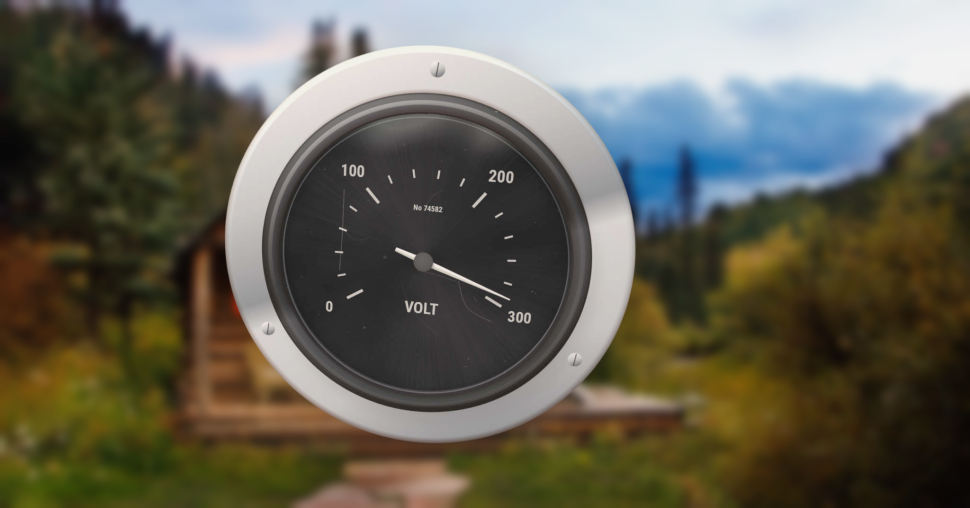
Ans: value=290 unit=V
